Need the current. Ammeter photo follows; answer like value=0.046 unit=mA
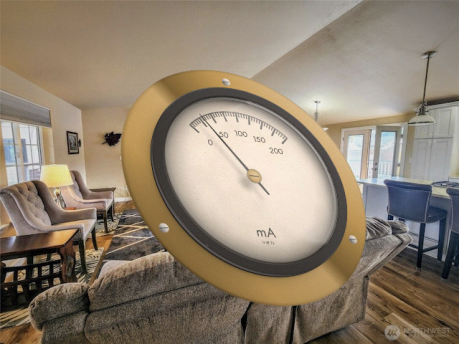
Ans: value=25 unit=mA
